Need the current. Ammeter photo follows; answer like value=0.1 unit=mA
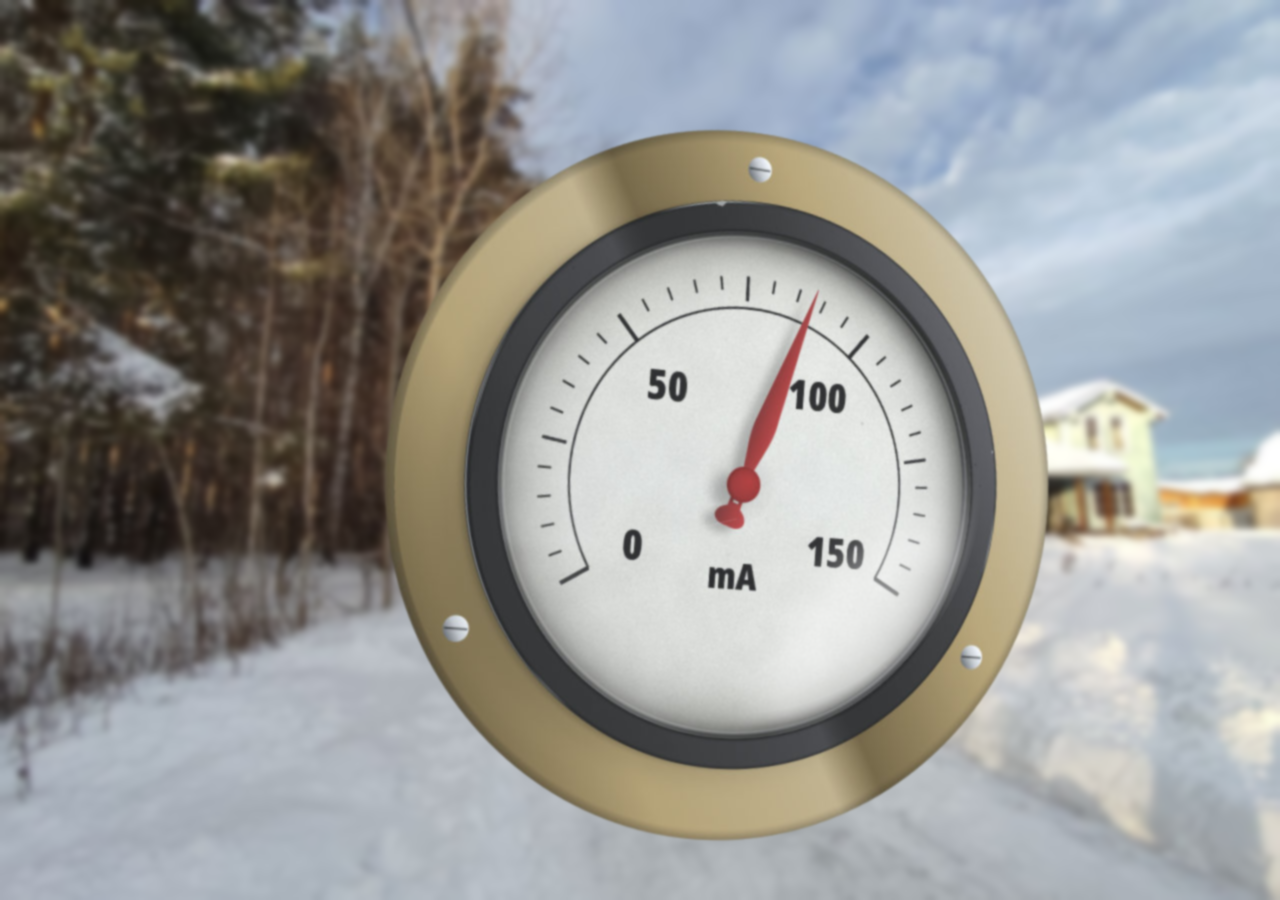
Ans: value=87.5 unit=mA
